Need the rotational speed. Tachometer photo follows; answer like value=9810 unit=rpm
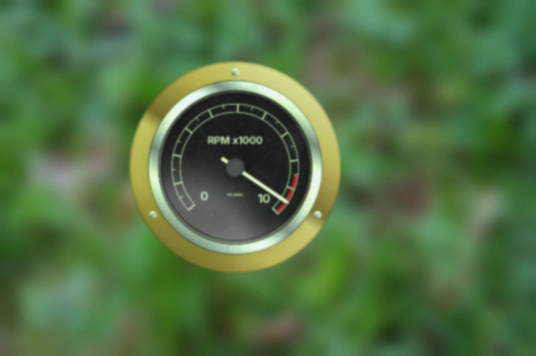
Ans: value=9500 unit=rpm
